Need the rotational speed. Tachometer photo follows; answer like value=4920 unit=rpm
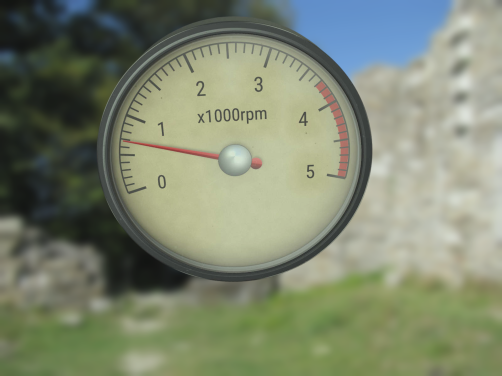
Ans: value=700 unit=rpm
